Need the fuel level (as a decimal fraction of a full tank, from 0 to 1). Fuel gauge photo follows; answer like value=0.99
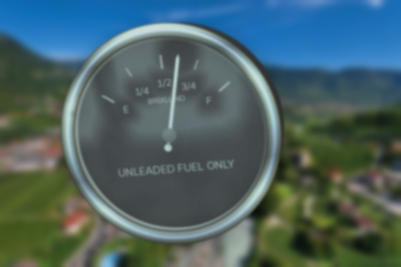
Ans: value=0.625
